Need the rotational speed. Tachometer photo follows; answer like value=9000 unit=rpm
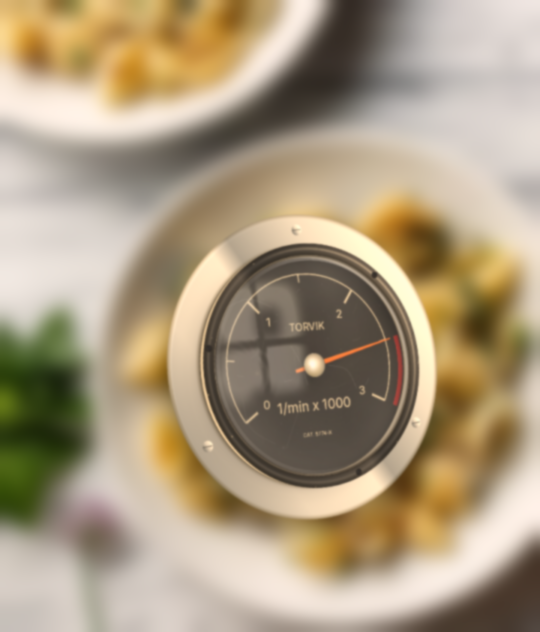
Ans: value=2500 unit=rpm
